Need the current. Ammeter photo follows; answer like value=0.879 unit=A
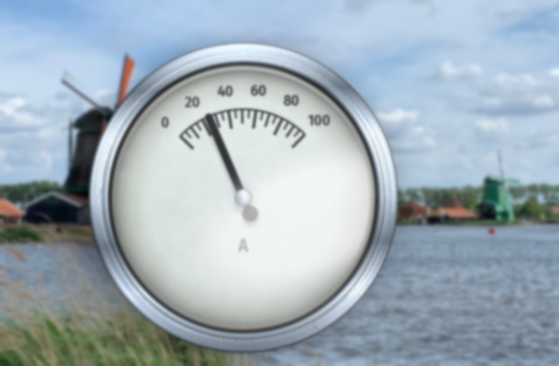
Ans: value=25 unit=A
